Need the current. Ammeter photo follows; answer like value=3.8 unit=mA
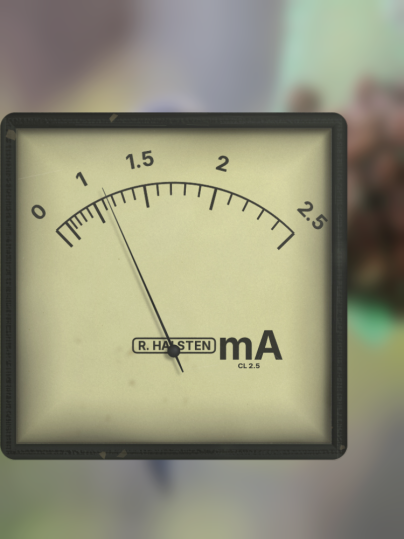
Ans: value=1.15 unit=mA
